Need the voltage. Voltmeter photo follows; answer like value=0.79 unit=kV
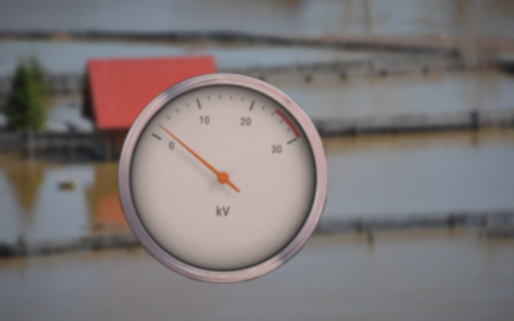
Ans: value=2 unit=kV
